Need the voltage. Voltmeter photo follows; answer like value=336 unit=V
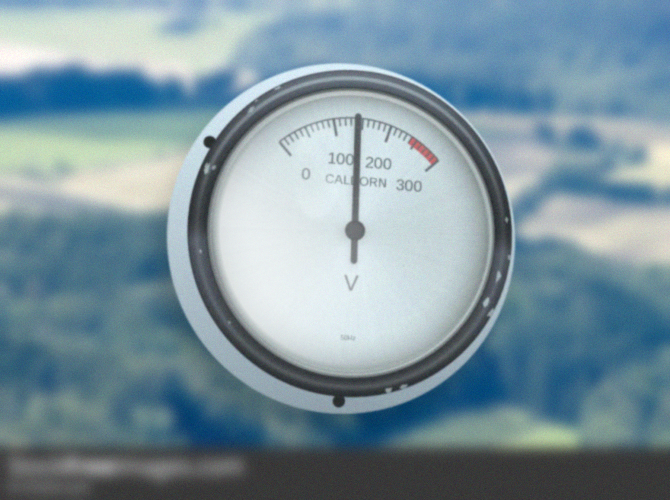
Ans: value=140 unit=V
